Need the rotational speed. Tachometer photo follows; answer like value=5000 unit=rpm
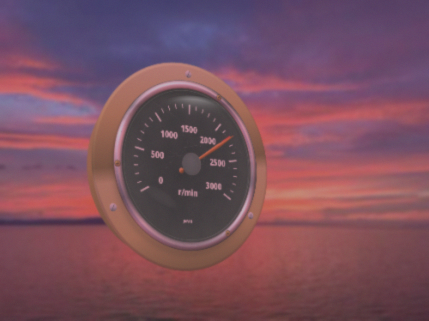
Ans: value=2200 unit=rpm
